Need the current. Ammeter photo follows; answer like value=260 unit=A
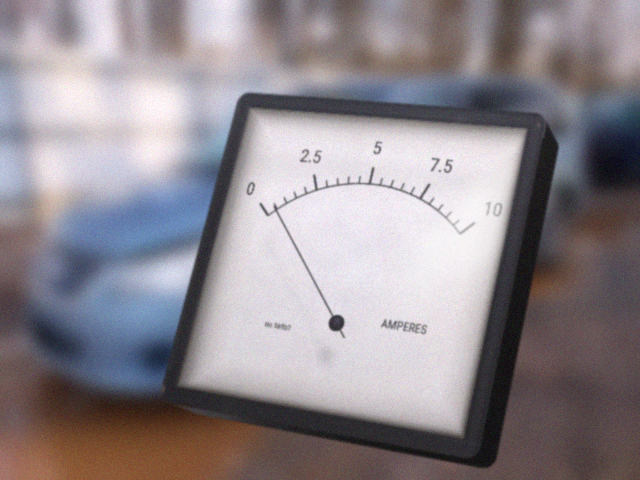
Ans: value=0.5 unit=A
